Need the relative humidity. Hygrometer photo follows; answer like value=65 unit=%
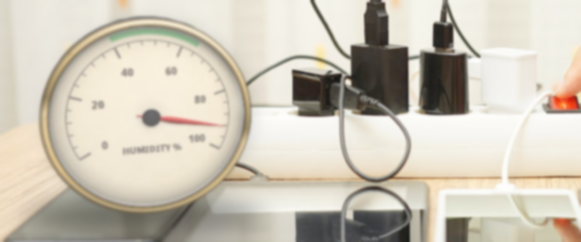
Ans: value=92 unit=%
